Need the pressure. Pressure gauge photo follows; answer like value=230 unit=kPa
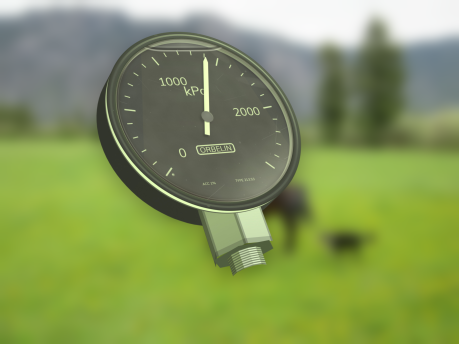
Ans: value=1400 unit=kPa
